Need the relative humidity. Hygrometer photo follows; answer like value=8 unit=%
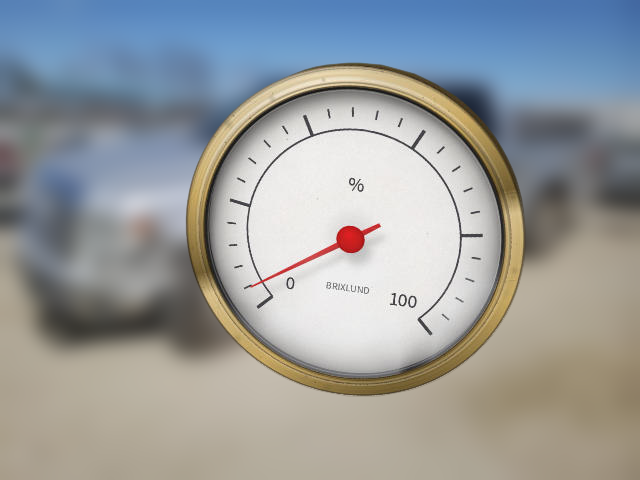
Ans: value=4 unit=%
